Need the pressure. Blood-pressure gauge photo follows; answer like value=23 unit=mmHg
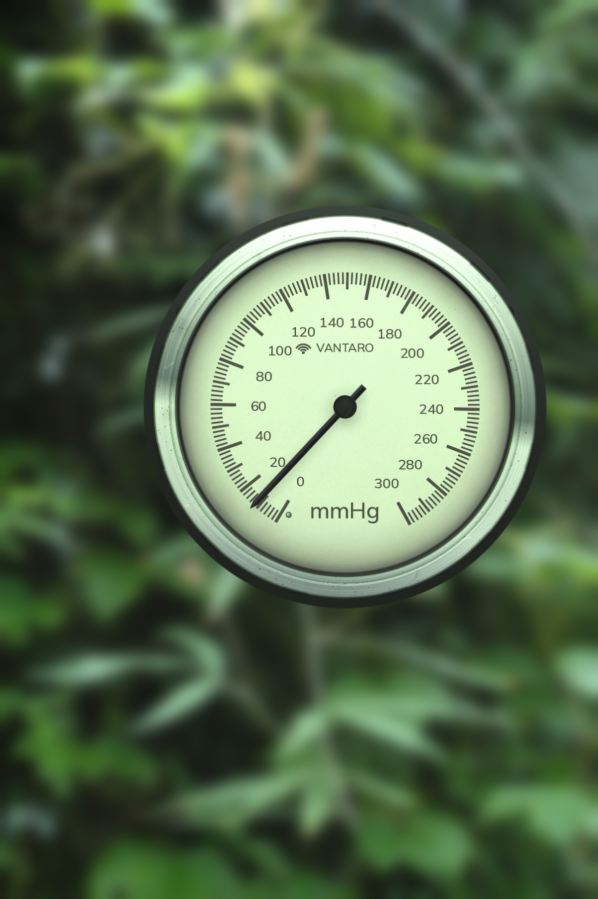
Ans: value=12 unit=mmHg
